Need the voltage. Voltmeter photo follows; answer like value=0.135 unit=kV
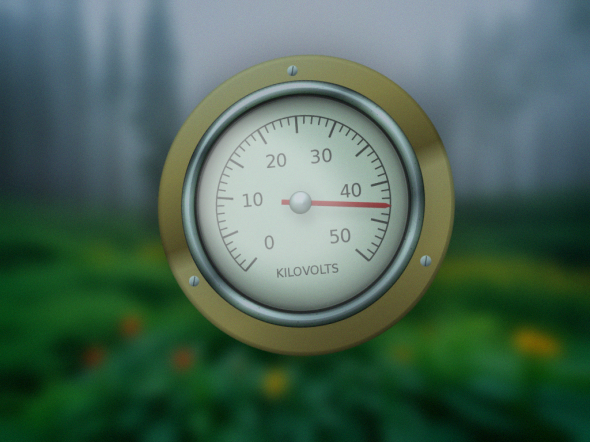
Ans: value=43 unit=kV
